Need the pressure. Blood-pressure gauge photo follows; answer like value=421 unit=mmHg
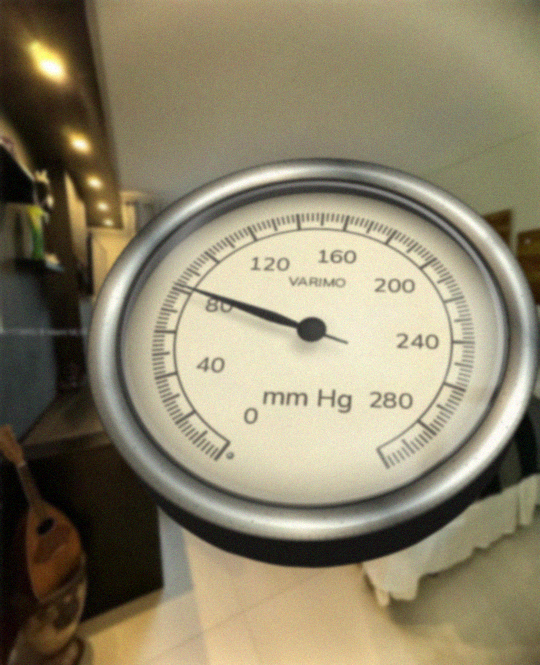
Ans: value=80 unit=mmHg
